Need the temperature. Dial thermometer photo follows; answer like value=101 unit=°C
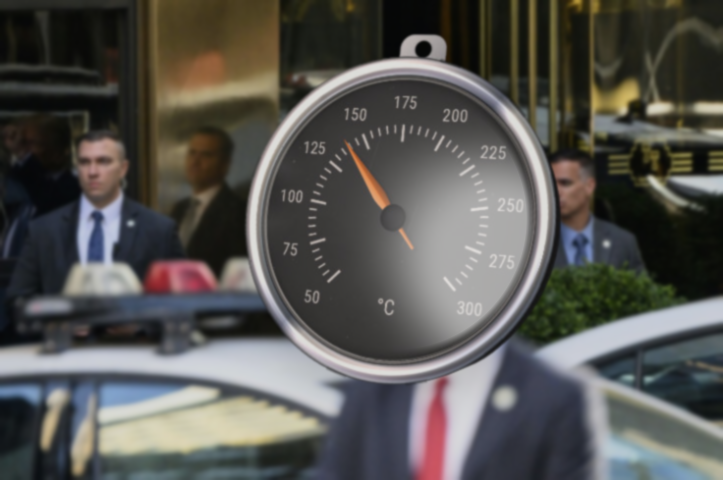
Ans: value=140 unit=°C
